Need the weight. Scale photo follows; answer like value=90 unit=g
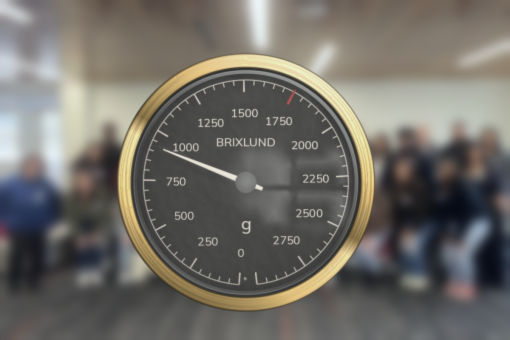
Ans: value=925 unit=g
